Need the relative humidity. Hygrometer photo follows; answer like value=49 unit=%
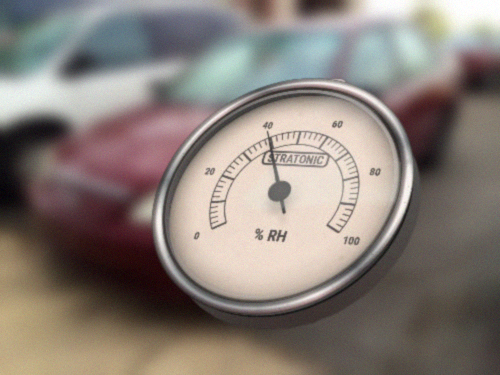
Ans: value=40 unit=%
